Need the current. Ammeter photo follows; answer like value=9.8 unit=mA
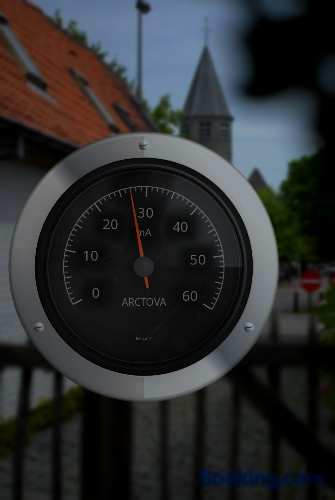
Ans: value=27 unit=mA
